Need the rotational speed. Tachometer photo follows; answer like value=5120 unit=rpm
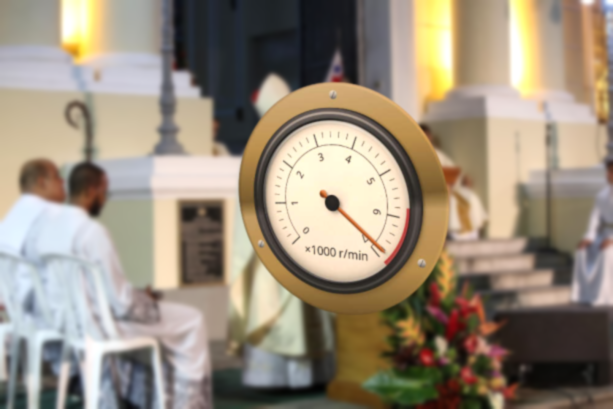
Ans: value=6800 unit=rpm
